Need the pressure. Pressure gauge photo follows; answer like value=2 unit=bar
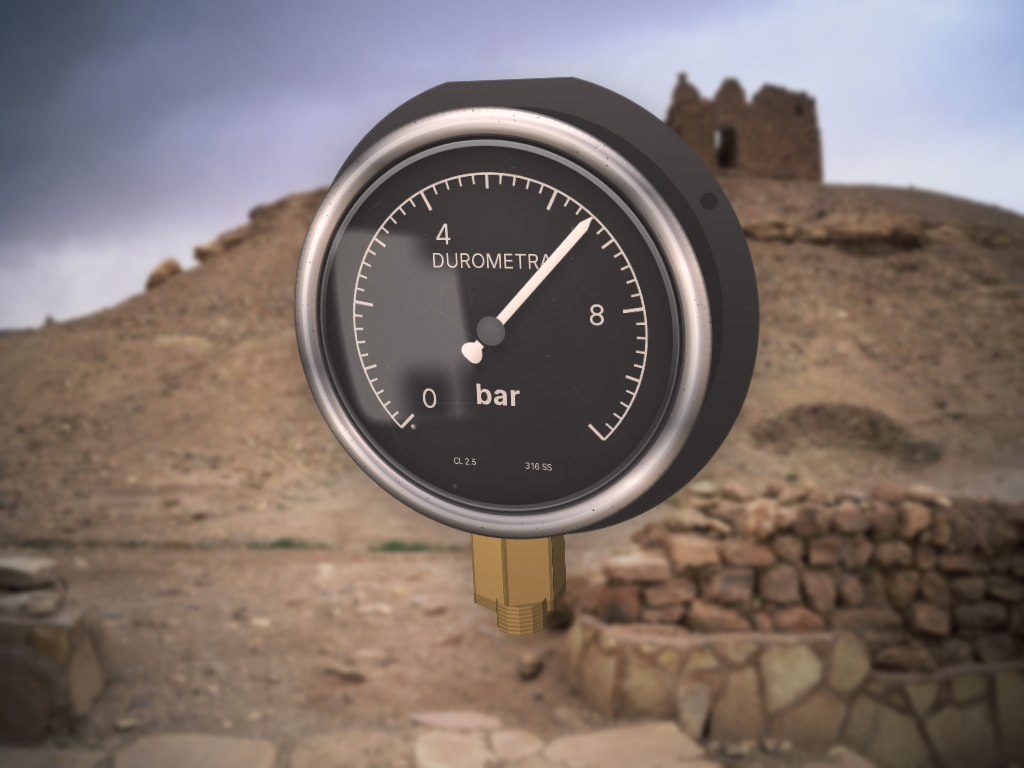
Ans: value=6.6 unit=bar
